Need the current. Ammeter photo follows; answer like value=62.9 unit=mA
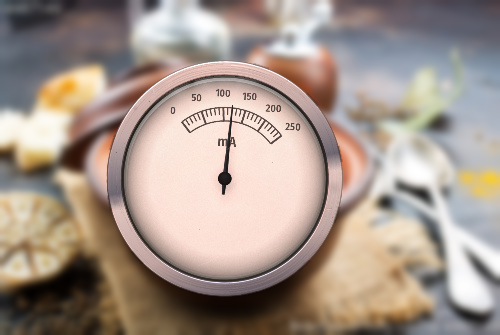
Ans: value=120 unit=mA
